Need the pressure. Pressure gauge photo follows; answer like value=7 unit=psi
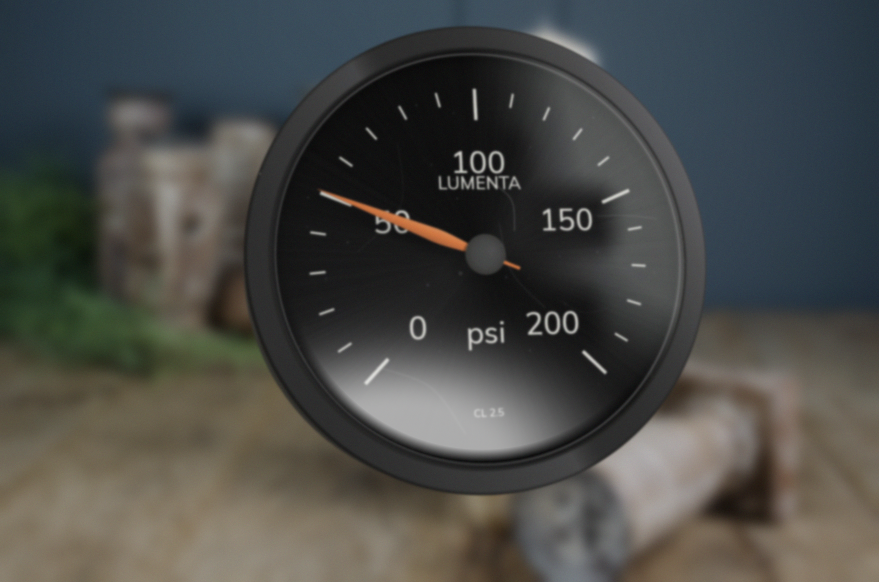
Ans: value=50 unit=psi
